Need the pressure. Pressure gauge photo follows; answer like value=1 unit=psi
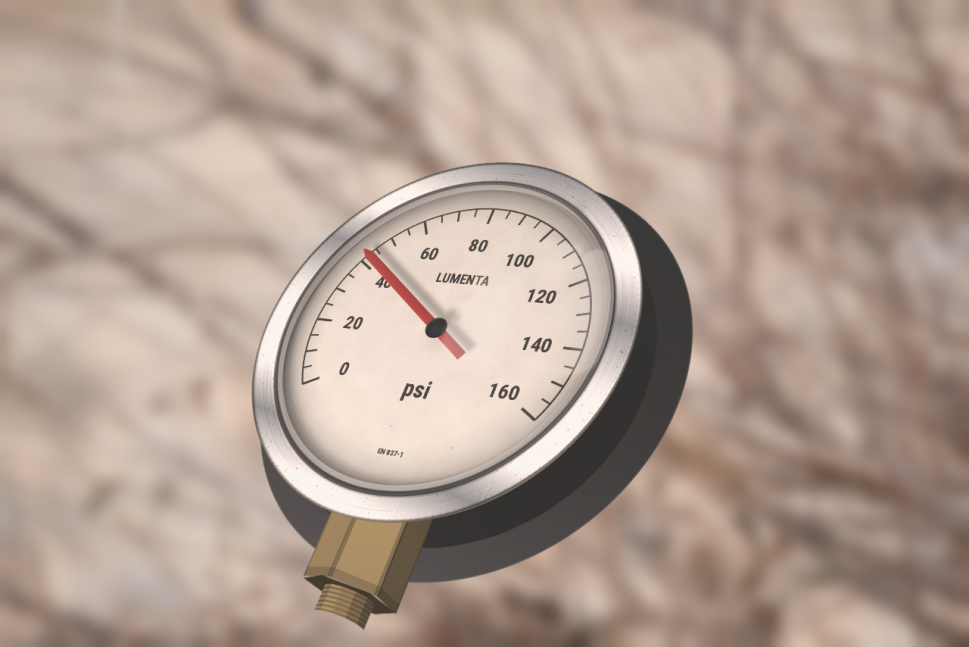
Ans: value=42.5 unit=psi
